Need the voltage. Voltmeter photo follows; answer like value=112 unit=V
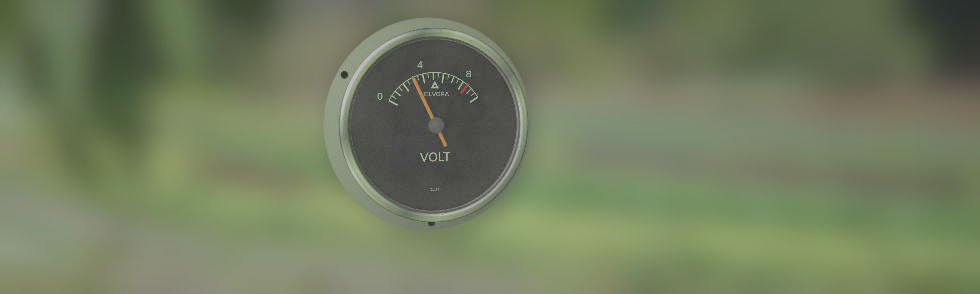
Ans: value=3 unit=V
